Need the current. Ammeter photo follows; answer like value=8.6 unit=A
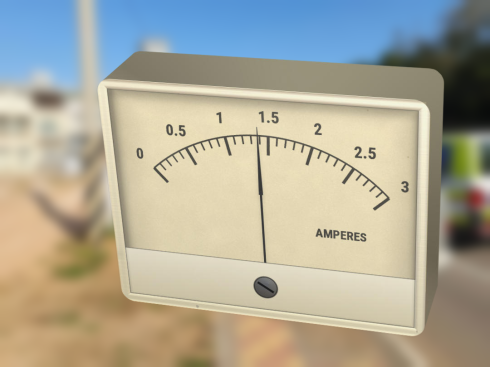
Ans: value=1.4 unit=A
